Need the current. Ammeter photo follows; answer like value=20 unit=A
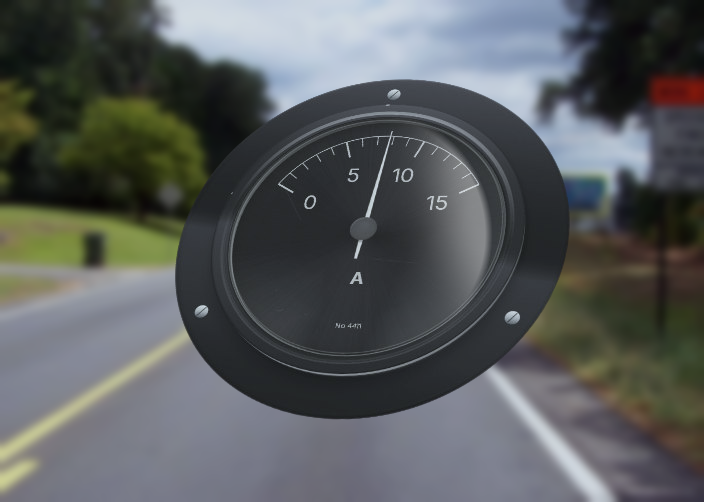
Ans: value=8 unit=A
